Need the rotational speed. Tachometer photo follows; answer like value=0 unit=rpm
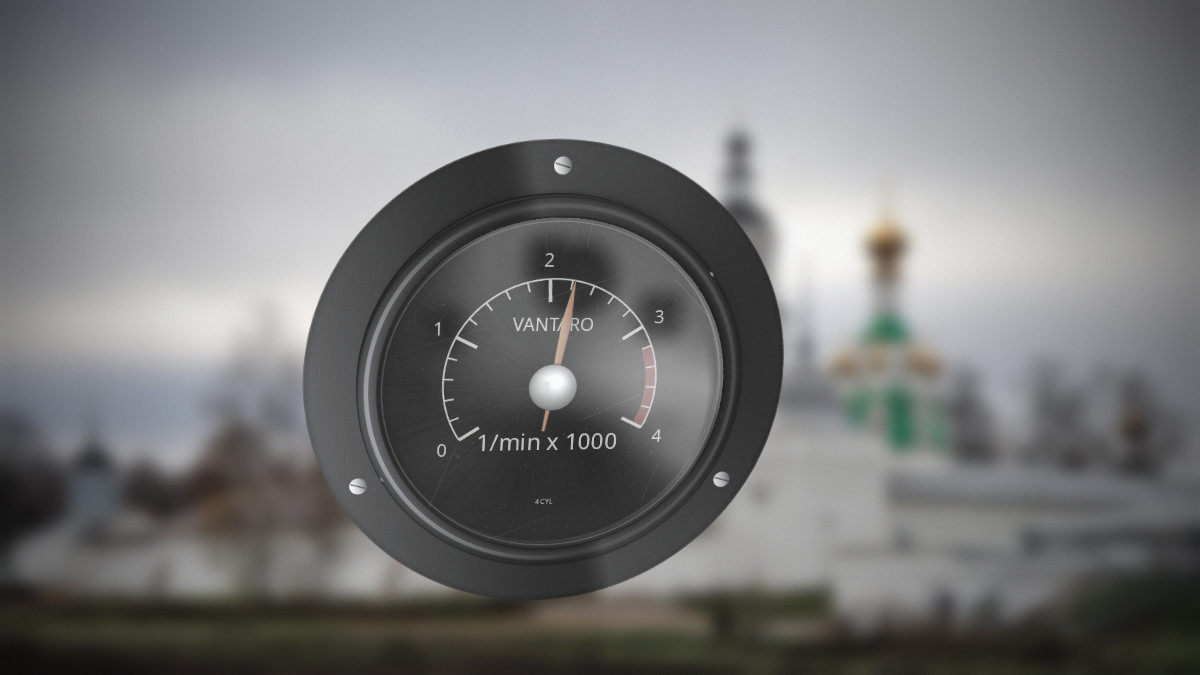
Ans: value=2200 unit=rpm
